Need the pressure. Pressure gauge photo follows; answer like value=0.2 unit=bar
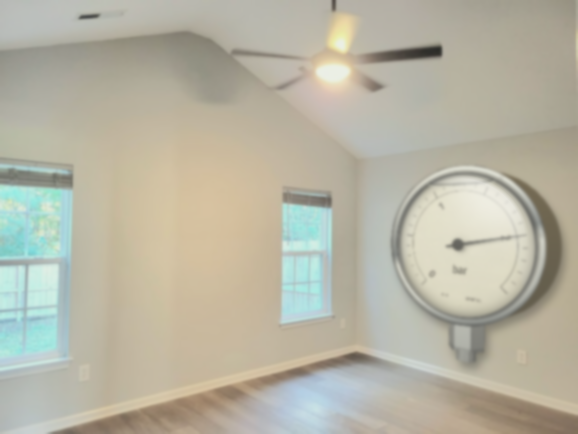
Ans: value=2 unit=bar
